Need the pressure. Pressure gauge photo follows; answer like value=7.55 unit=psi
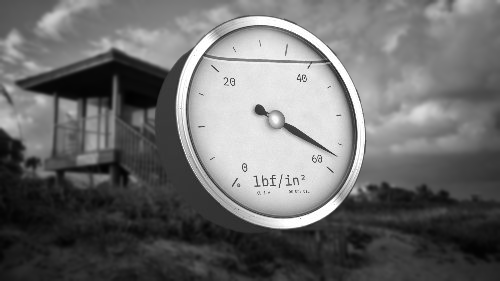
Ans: value=57.5 unit=psi
